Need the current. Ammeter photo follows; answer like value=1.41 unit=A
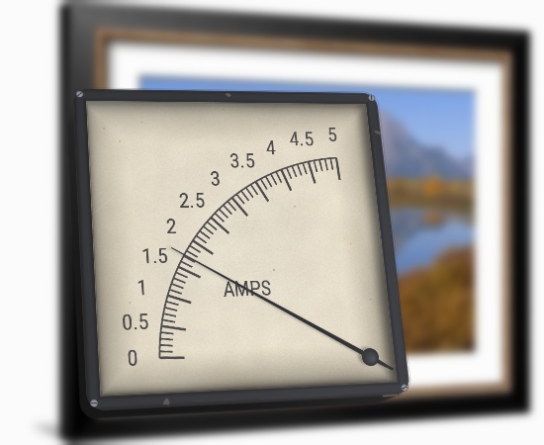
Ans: value=1.7 unit=A
